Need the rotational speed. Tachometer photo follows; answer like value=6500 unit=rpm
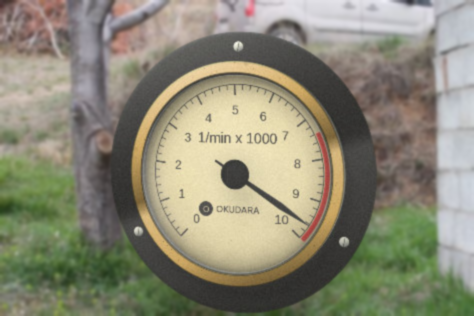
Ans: value=9600 unit=rpm
